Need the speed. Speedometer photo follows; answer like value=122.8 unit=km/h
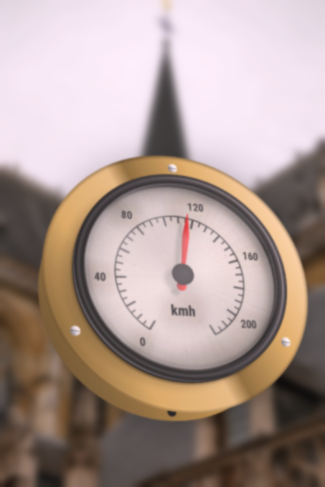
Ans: value=115 unit=km/h
